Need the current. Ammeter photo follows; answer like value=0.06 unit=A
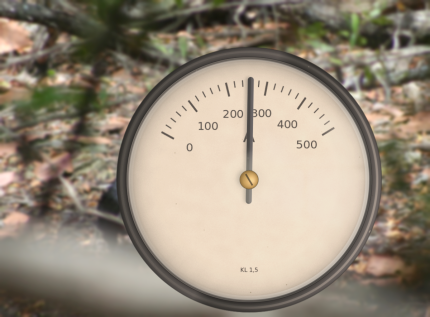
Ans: value=260 unit=A
